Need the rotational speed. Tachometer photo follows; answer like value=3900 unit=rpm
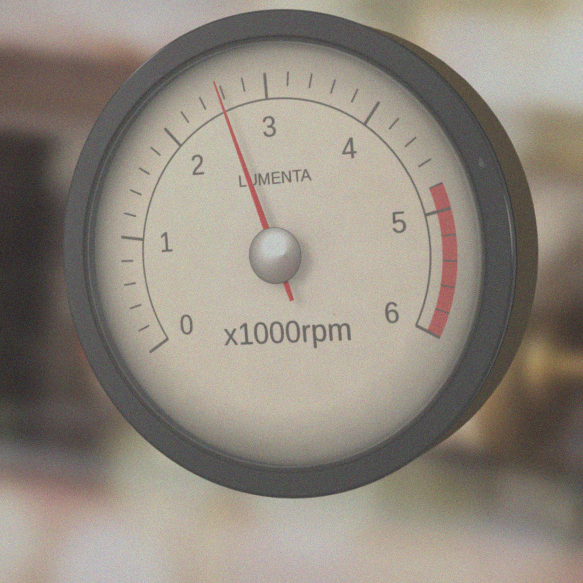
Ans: value=2600 unit=rpm
